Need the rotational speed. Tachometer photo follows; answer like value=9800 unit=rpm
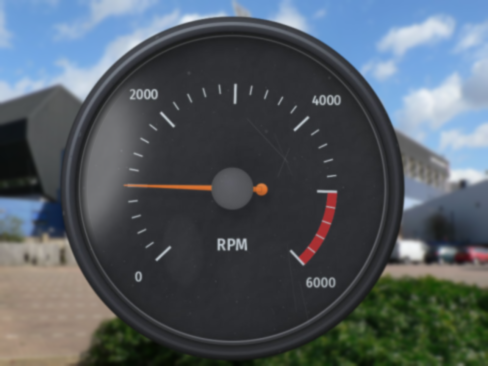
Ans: value=1000 unit=rpm
